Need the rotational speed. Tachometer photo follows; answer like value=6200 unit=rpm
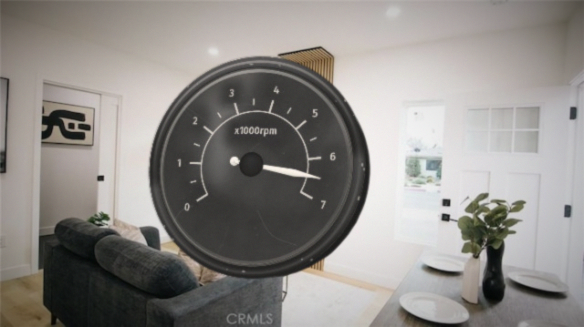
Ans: value=6500 unit=rpm
